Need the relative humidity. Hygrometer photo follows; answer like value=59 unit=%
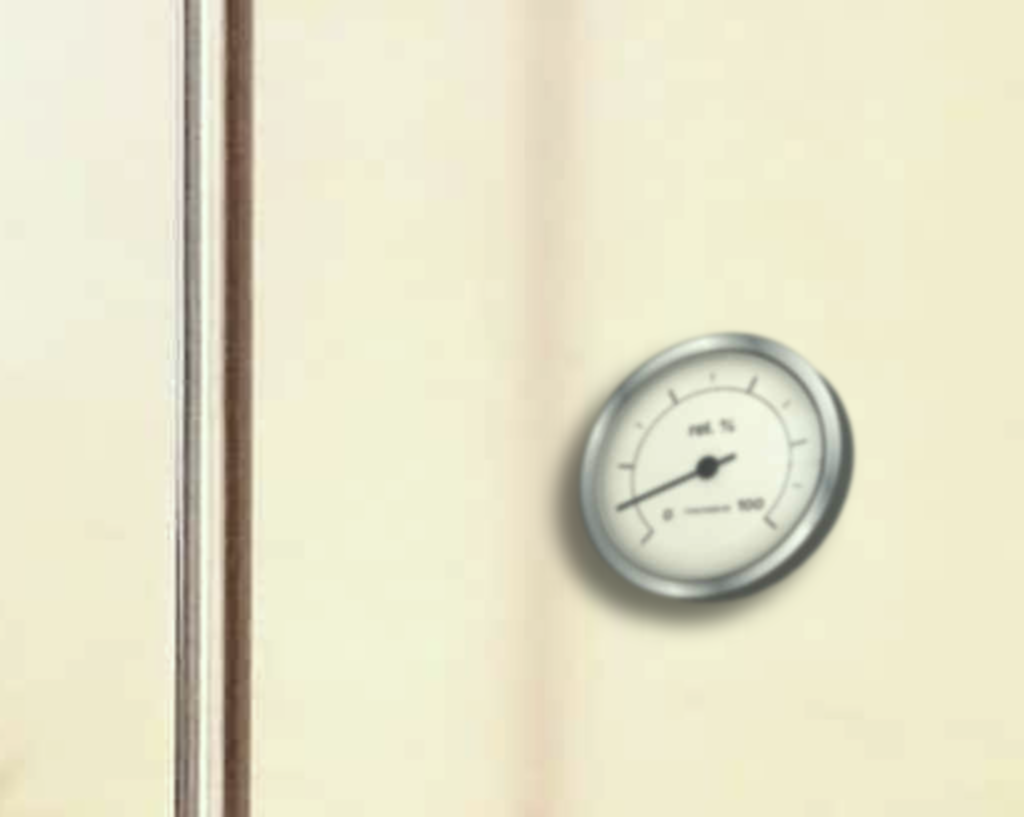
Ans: value=10 unit=%
